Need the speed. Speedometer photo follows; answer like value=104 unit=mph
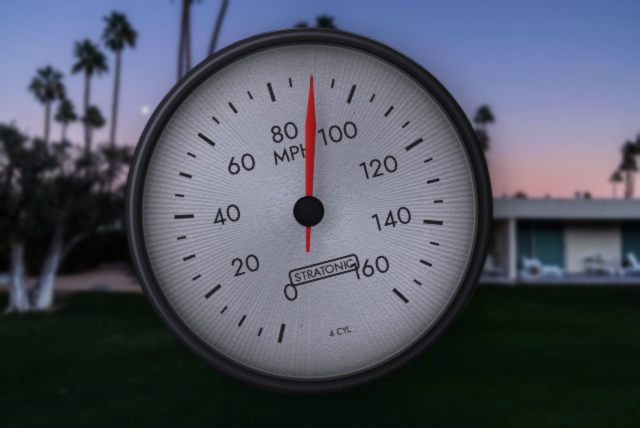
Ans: value=90 unit=mph
